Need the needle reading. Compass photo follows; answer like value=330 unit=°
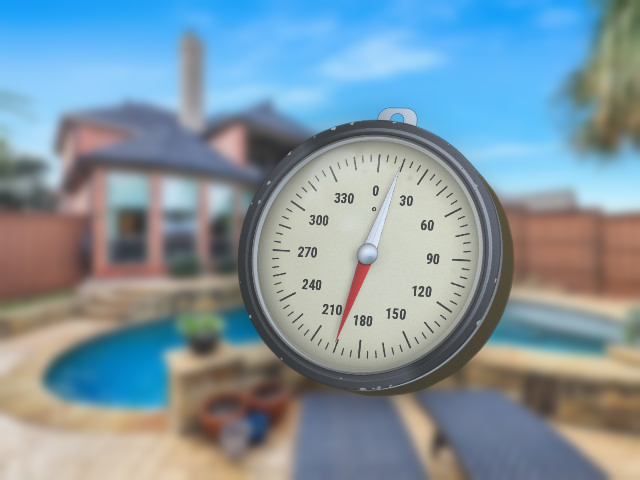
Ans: value=195 unit=°
